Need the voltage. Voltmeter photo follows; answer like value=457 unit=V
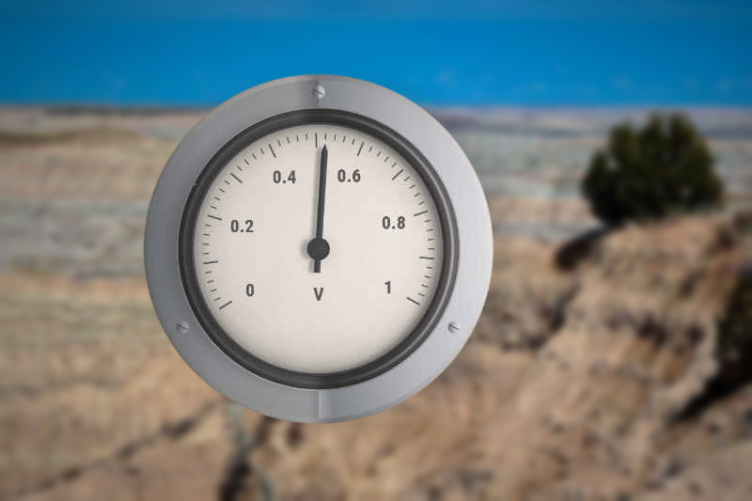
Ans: value=0.52 unit=V
